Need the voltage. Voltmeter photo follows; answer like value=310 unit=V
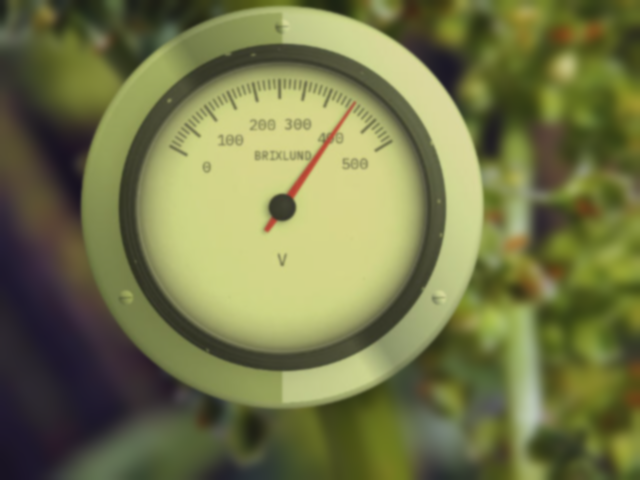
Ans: value=400 unit=V
